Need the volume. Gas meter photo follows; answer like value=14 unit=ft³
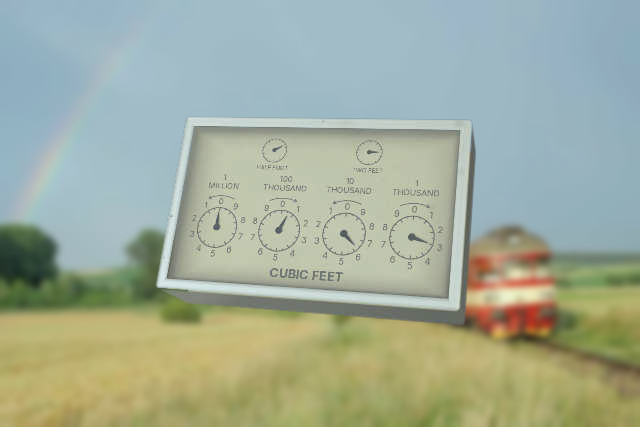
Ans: value=6300 unit=ft³
